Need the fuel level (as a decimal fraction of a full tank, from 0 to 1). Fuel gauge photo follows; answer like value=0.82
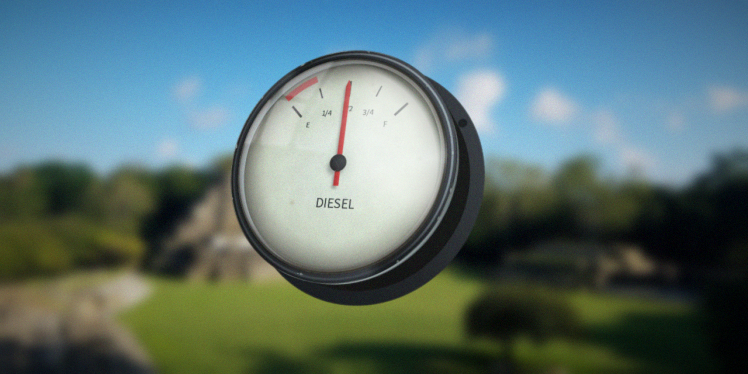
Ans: value=0.5
